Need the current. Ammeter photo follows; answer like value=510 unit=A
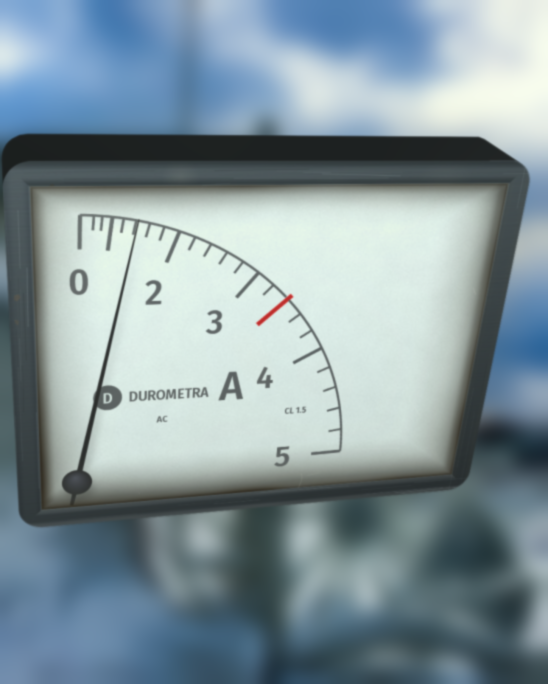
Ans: value=1.4 unit=A
